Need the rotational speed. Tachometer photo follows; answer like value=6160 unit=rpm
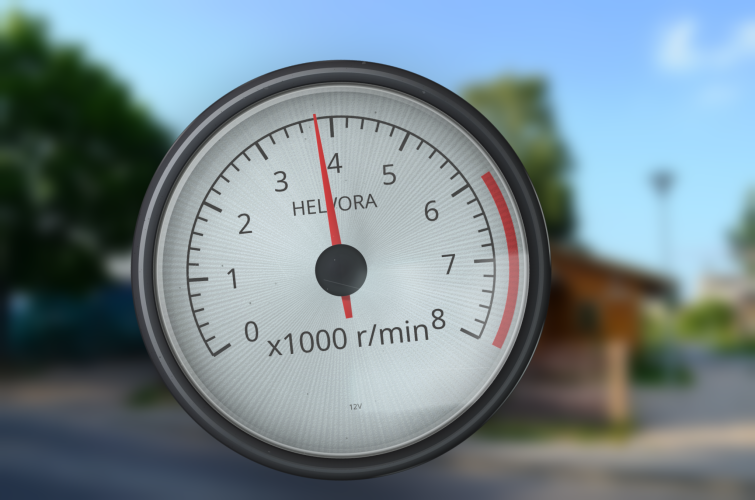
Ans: value=3800 unit=rpm
